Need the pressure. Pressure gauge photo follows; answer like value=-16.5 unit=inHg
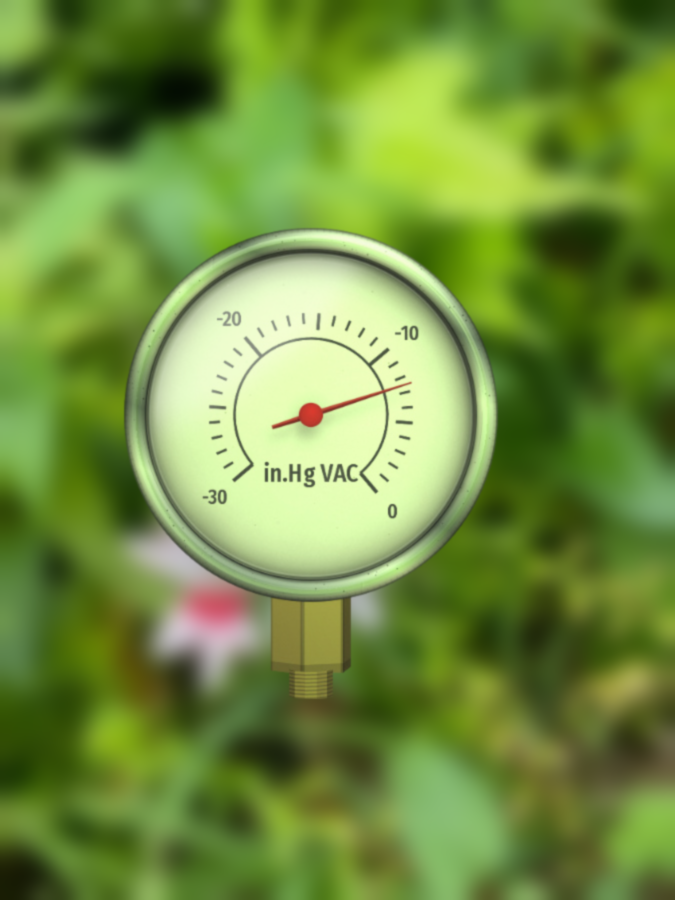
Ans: value=-7.5 unit=inHg
